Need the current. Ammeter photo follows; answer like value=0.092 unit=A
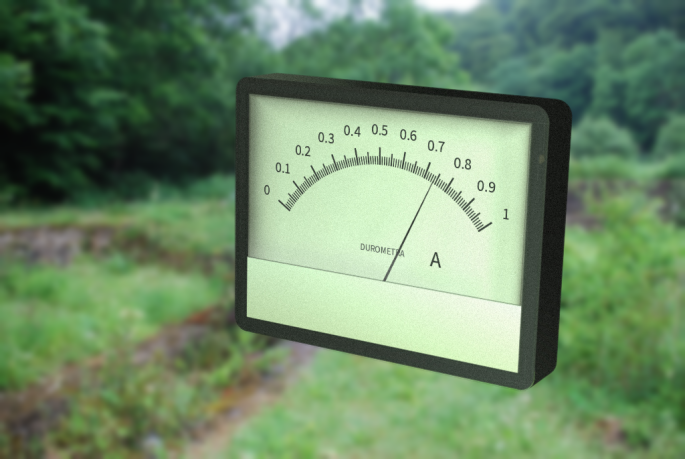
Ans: value=0.75 unit=A
